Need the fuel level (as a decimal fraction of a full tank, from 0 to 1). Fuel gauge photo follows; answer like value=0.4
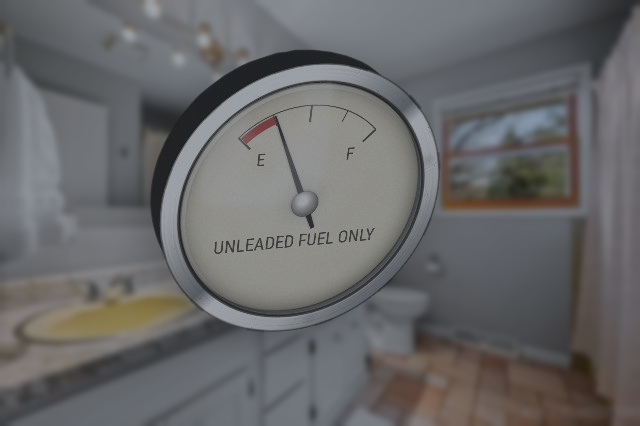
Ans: value=0.25
